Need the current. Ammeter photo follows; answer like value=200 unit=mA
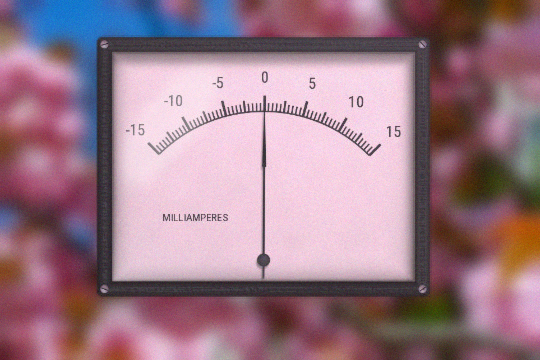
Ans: value=0 unit=mA
